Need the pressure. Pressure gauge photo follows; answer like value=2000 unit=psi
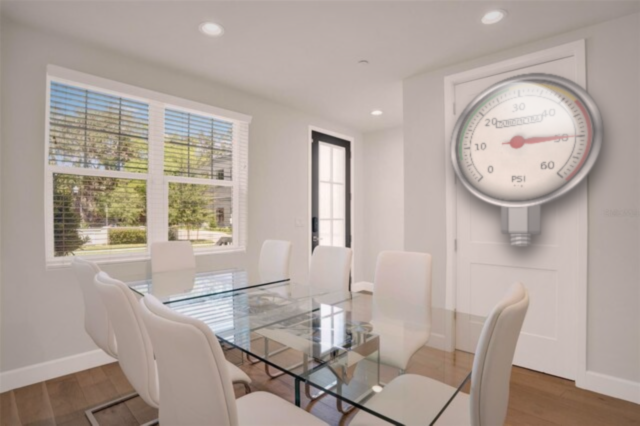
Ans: value=50 unit=psi
